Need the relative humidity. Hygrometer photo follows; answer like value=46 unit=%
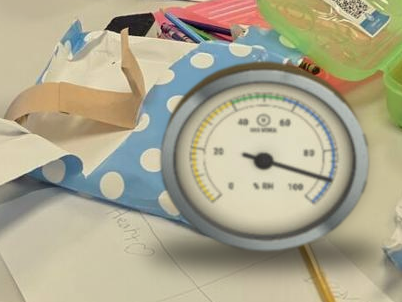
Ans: value=90 unit=%
